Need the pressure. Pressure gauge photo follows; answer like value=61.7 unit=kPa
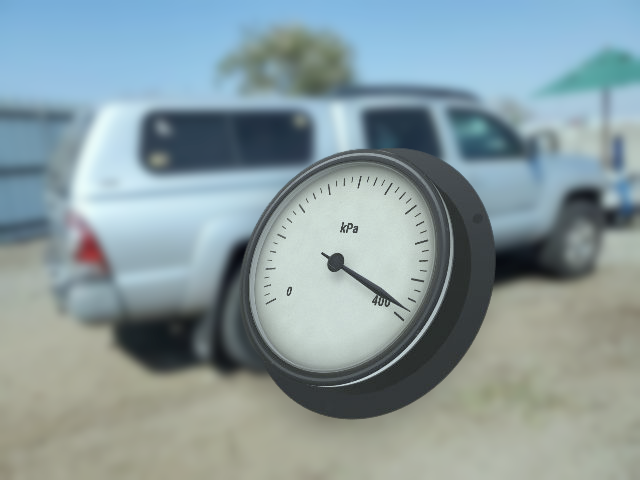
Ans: value=390 unit=kPa
